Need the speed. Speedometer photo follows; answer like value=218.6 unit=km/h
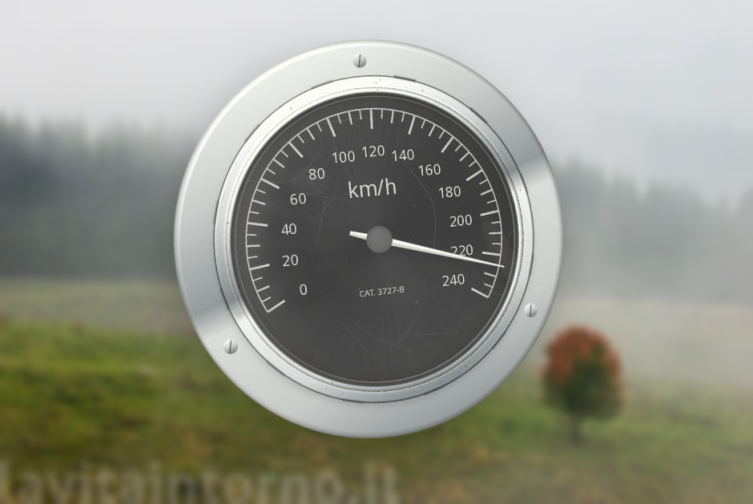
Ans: value=225 unit=km/h
